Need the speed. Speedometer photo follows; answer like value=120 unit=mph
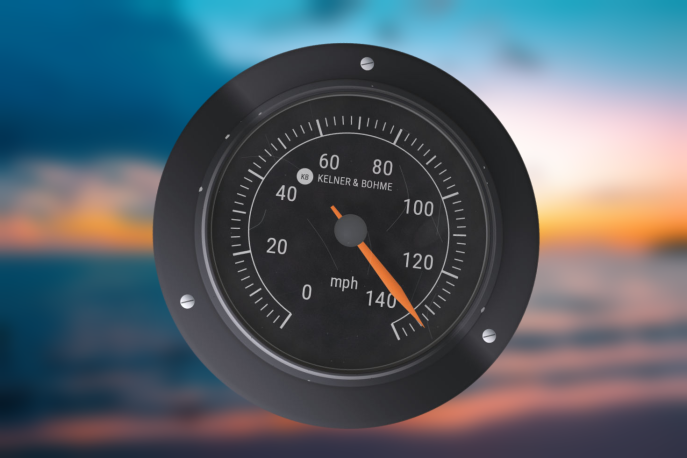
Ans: value=134 unit=mph
